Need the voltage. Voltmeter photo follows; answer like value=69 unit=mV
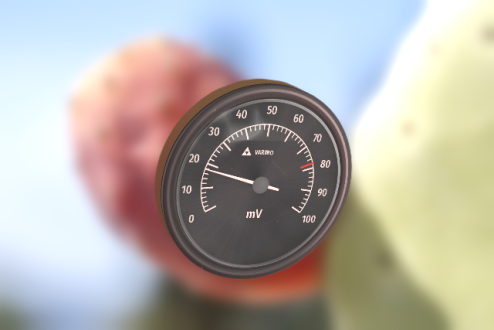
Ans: value=18 unit=mV
